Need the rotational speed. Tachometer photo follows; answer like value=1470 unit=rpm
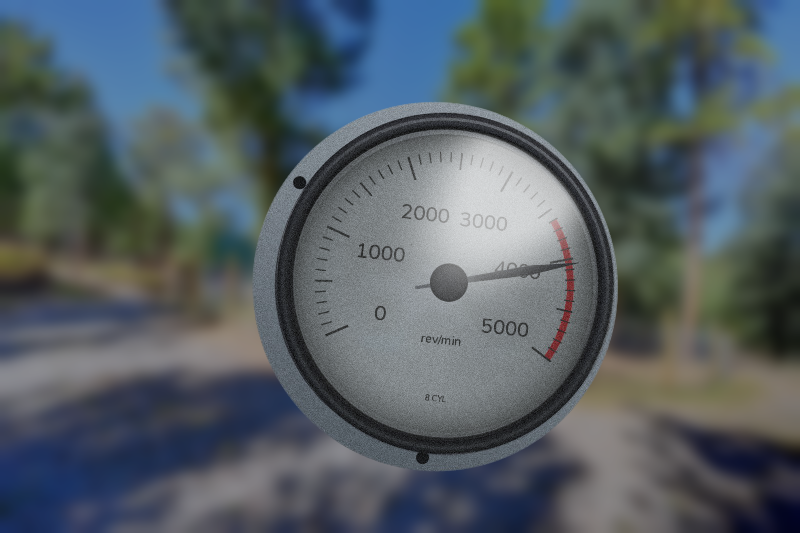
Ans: value=4050 unit=rpm
